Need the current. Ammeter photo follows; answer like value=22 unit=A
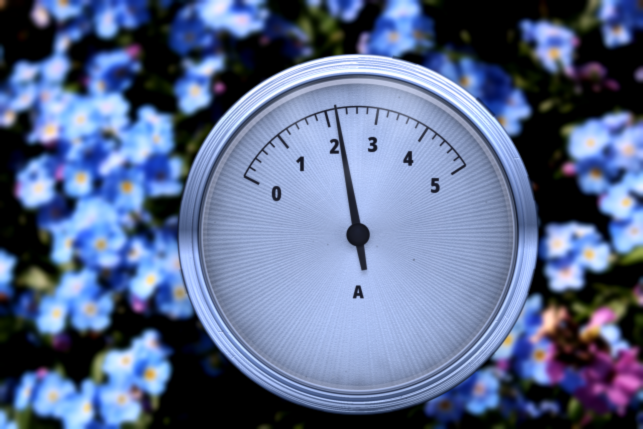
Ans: value=2.2 unit=A
